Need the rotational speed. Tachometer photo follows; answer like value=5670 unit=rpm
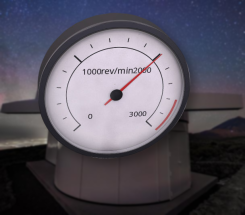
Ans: value=2000 unit=rpm
